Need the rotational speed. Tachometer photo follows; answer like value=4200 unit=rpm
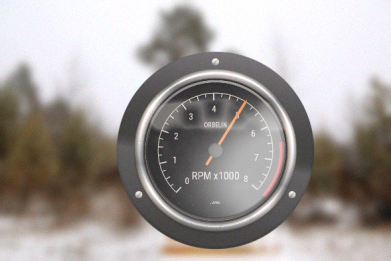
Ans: value=5000 unit=rpm
